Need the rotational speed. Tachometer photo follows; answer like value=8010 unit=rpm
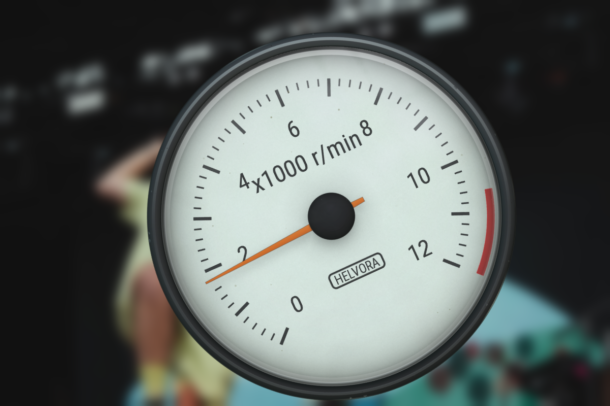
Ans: value=1800 unit=rpm
